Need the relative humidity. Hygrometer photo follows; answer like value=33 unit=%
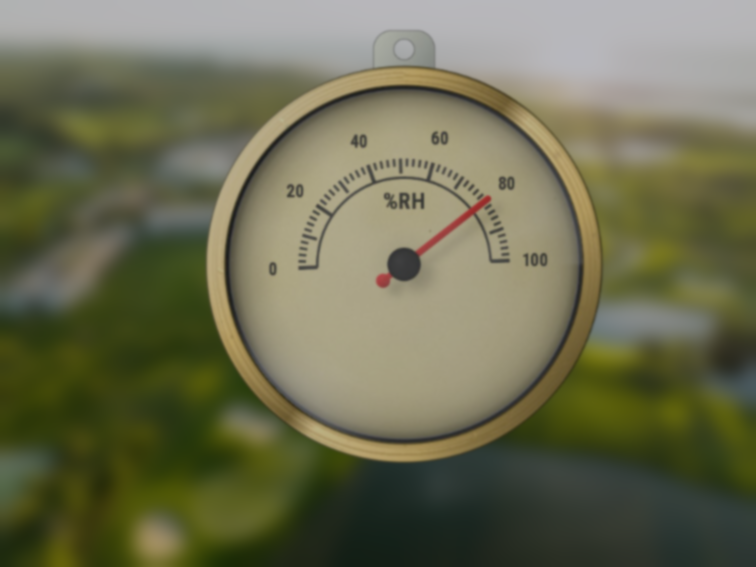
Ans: value=80 unit=%
